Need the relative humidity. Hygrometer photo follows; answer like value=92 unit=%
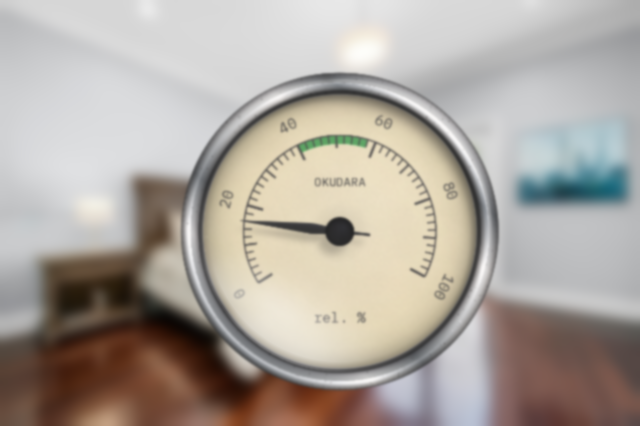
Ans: value=16 unit=%
